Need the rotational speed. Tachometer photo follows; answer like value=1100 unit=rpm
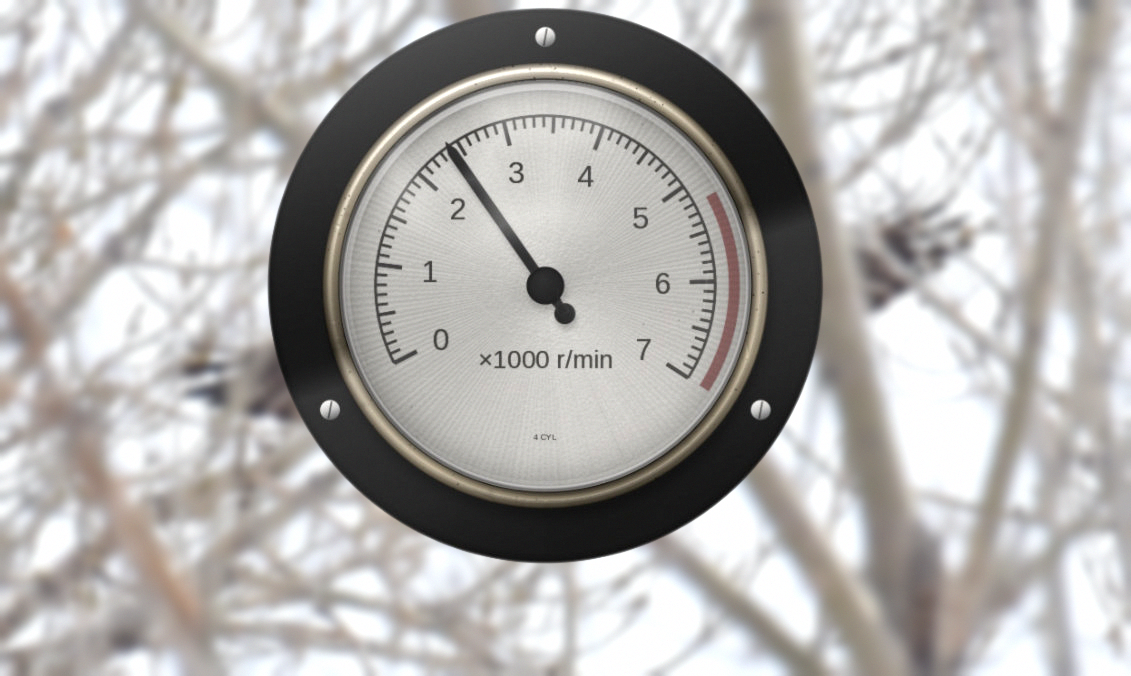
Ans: value=2400 unit=rpm
